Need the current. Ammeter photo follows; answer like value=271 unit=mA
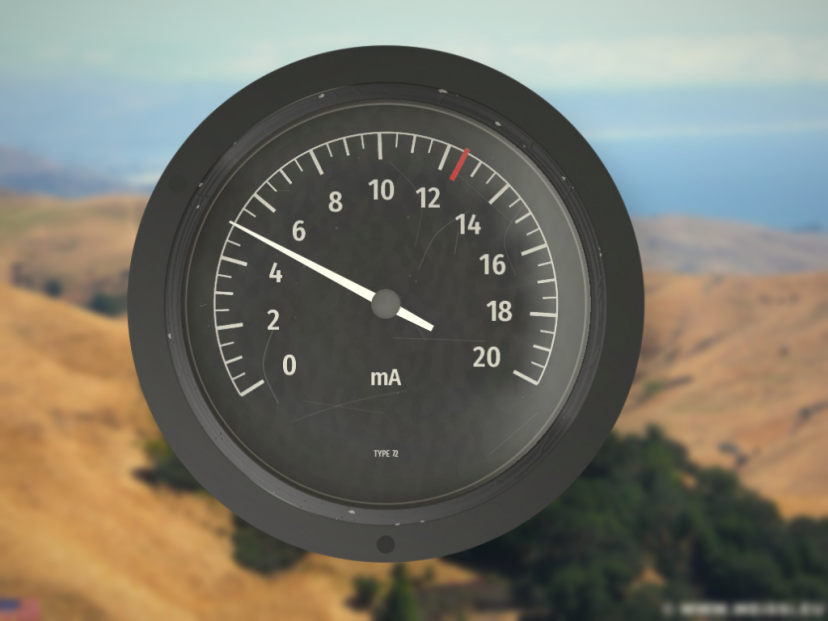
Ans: value=5 unit=mA
